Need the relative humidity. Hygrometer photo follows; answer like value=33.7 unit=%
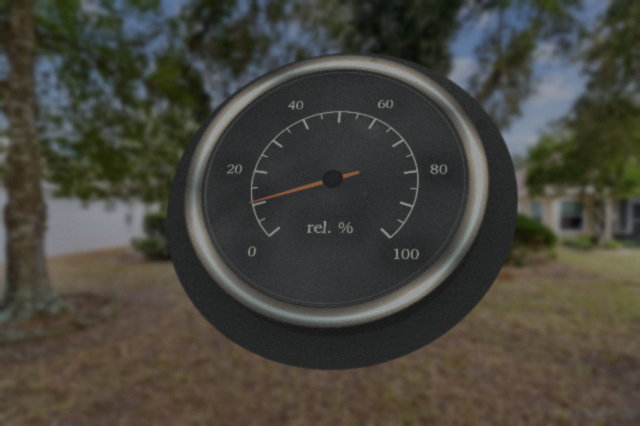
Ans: value=10 unit=%
